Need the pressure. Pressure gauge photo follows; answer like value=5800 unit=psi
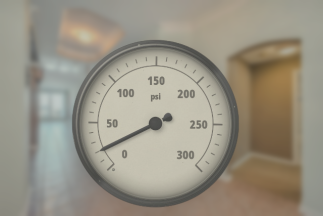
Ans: value=20 unit=psi
